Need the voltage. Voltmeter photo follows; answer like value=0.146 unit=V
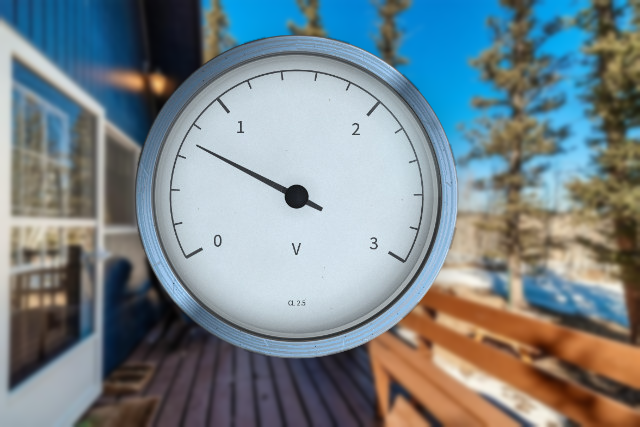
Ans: value=0.7 unit=V
